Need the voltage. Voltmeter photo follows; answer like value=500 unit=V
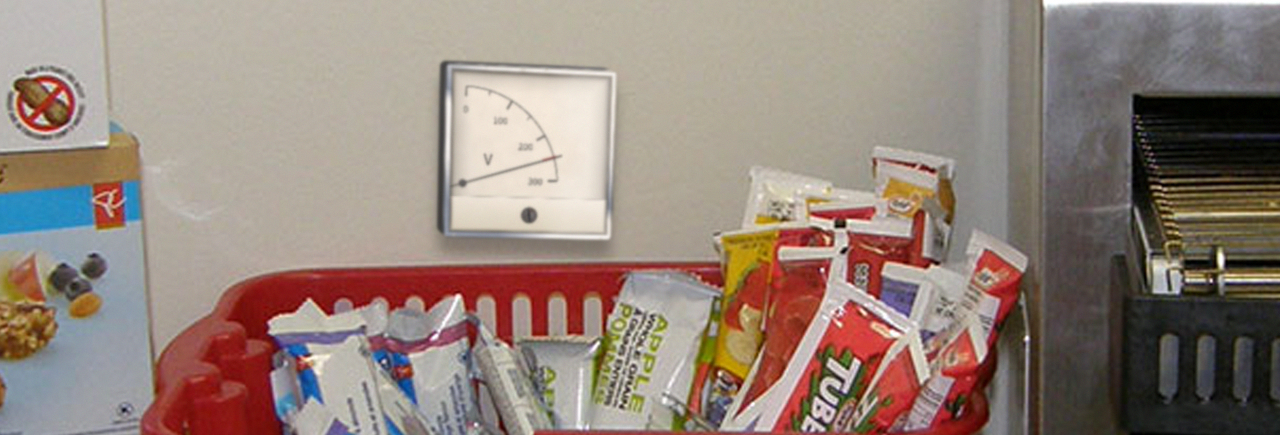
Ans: value=250 unit=V
